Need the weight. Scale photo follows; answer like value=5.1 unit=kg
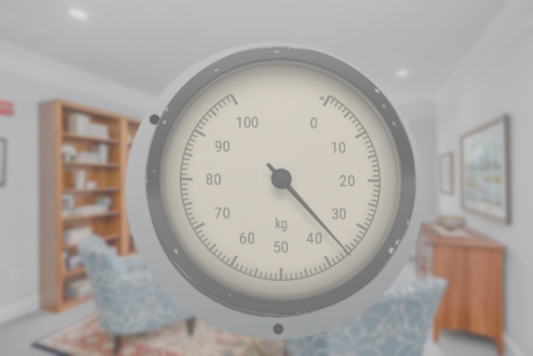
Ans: value=36 unit=kg
